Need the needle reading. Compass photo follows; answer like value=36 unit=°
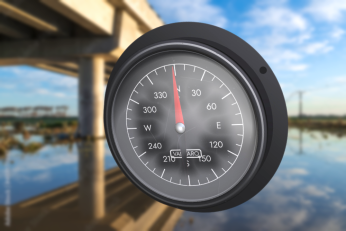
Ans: value=0 unit=°
